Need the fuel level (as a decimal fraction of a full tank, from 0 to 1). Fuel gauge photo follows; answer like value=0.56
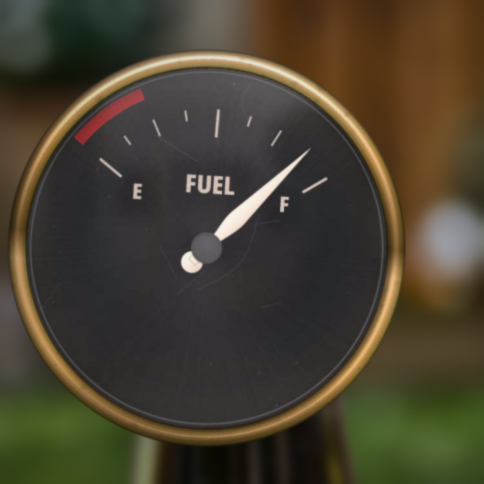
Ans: value=0.875
